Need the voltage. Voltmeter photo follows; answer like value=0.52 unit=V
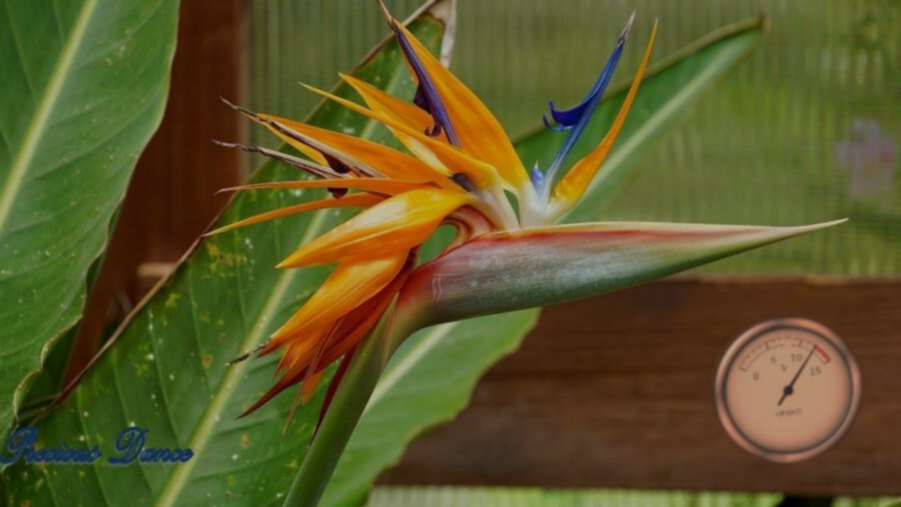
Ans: value=12 unit=V
